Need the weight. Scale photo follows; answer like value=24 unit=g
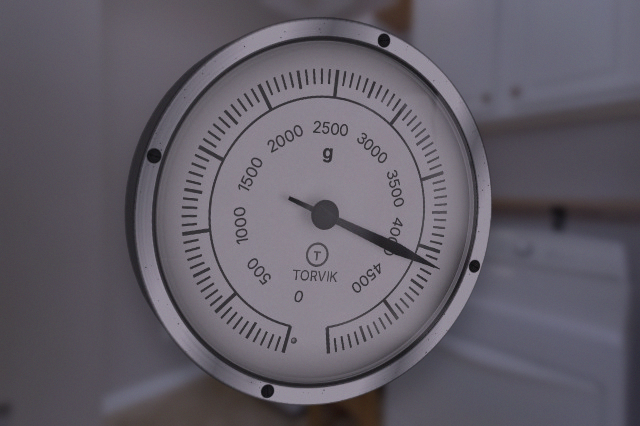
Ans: value=4100 unit=g
